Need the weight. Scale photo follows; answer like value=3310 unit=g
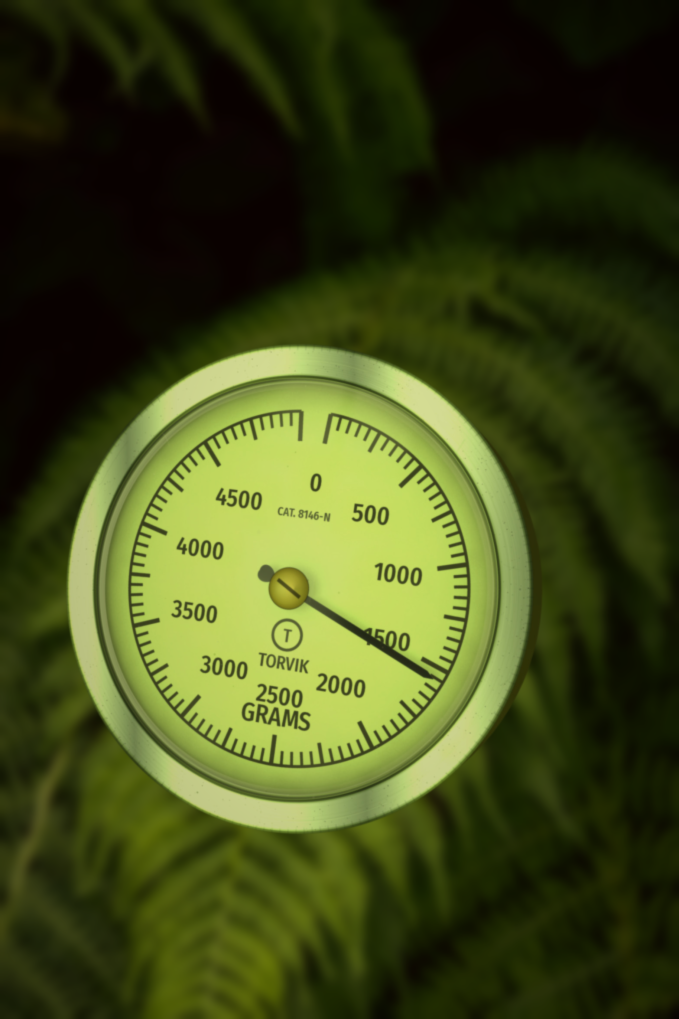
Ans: value=1550 unit=g
